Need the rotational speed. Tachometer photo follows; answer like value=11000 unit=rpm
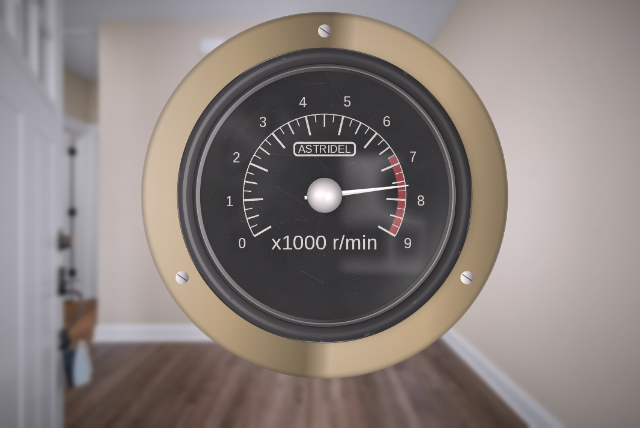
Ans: value=7625 unit=rpm
